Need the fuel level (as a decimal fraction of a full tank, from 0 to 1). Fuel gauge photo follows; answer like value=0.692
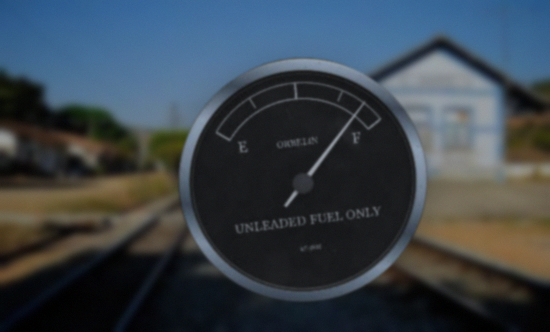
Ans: value=0.875
